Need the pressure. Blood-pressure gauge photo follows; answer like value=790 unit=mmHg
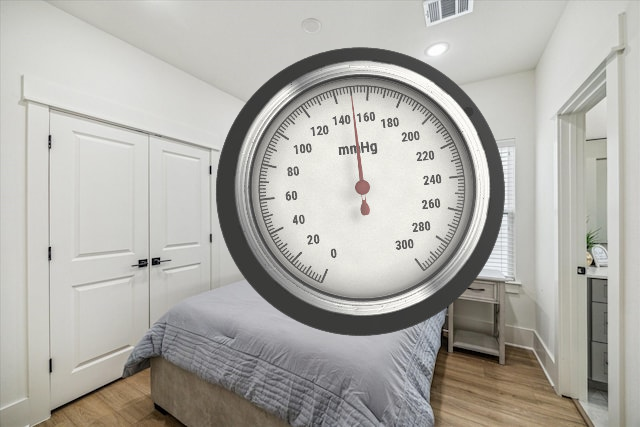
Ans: value=150 unit=mmHg
